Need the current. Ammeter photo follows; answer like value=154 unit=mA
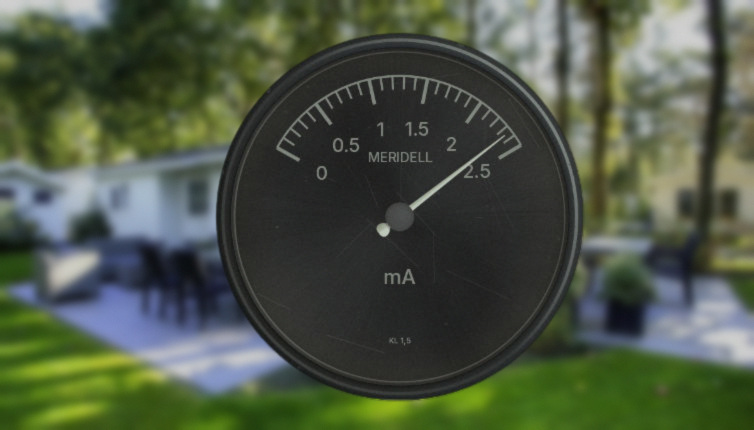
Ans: value=2.35 unit=mA
